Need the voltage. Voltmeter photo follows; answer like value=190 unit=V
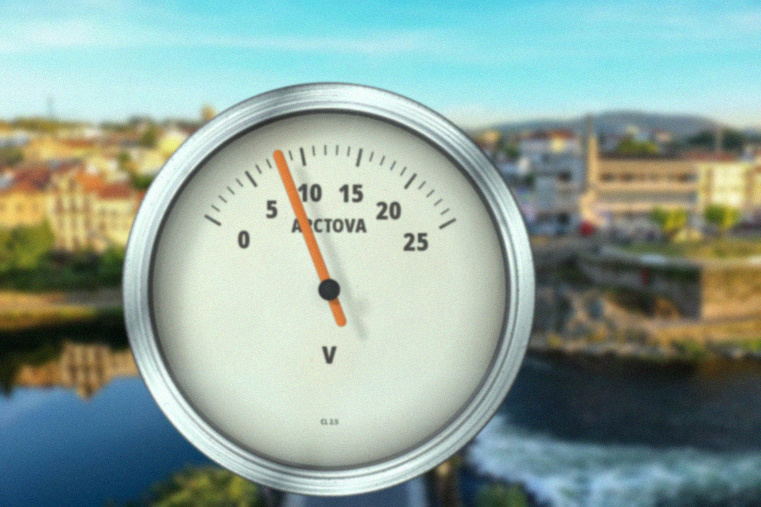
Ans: value=8 unit=V
